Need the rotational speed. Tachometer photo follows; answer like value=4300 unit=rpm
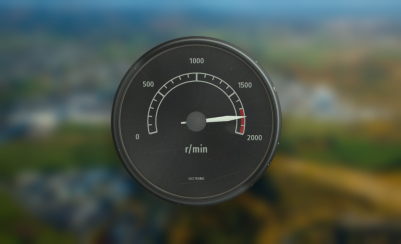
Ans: value=1800 unit=rpm
